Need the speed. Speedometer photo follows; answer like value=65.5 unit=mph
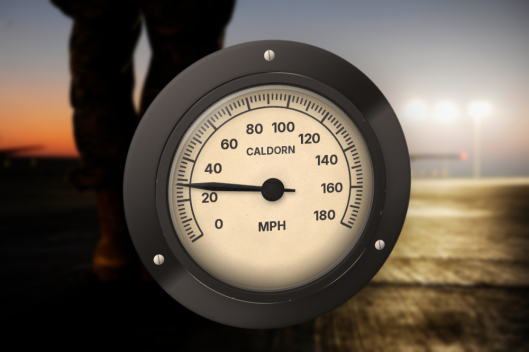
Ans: value=28 unit=mph
